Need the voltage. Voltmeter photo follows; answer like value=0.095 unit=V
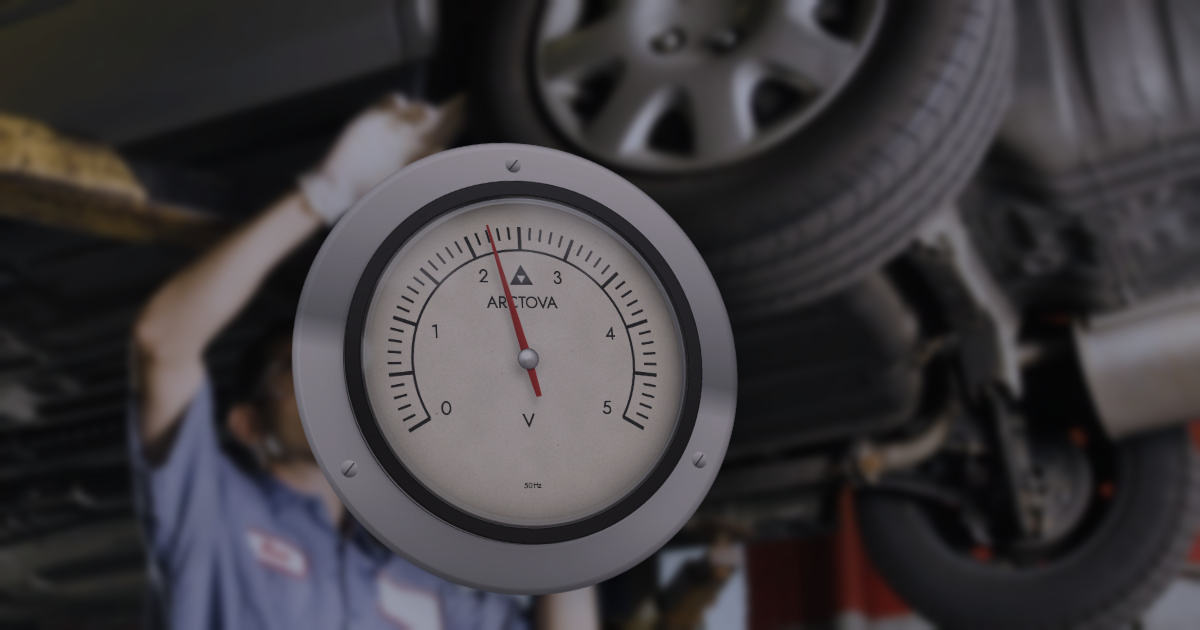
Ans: value=2.2 unit=V
